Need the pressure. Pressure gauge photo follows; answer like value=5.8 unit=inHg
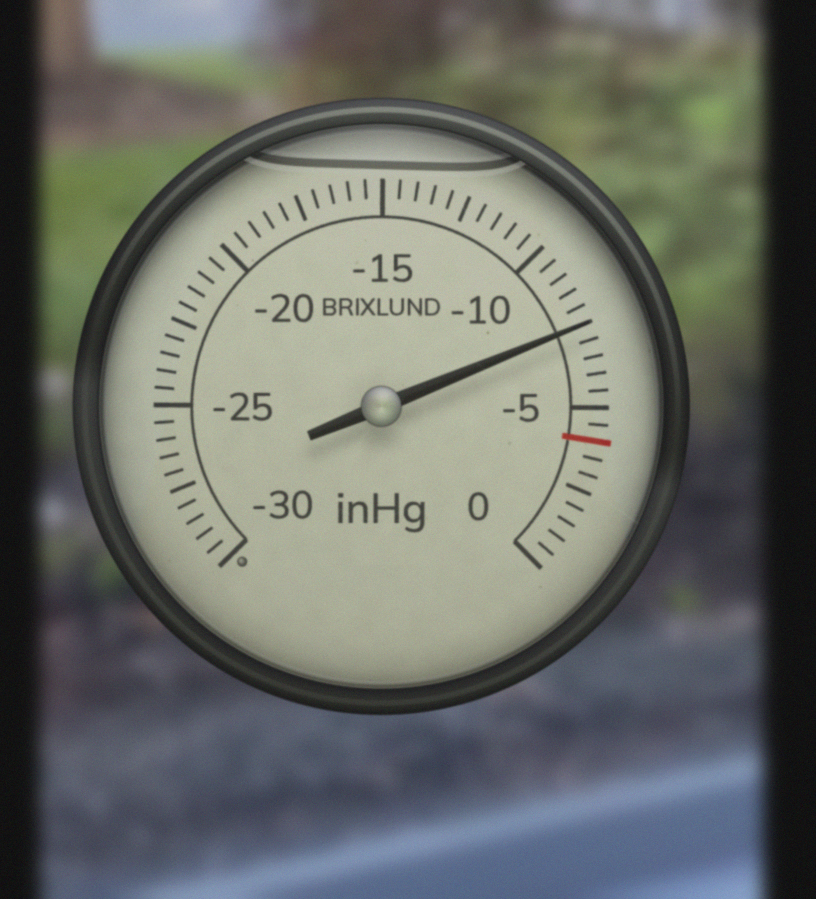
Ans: value=-7.5 unit=inHg
